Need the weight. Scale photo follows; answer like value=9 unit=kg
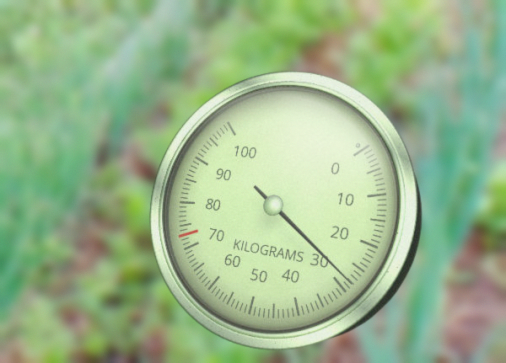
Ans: value=28 unit=kg
